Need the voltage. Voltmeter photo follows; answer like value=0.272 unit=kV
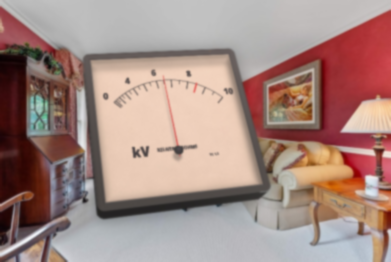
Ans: value=6.5 unit=kV
